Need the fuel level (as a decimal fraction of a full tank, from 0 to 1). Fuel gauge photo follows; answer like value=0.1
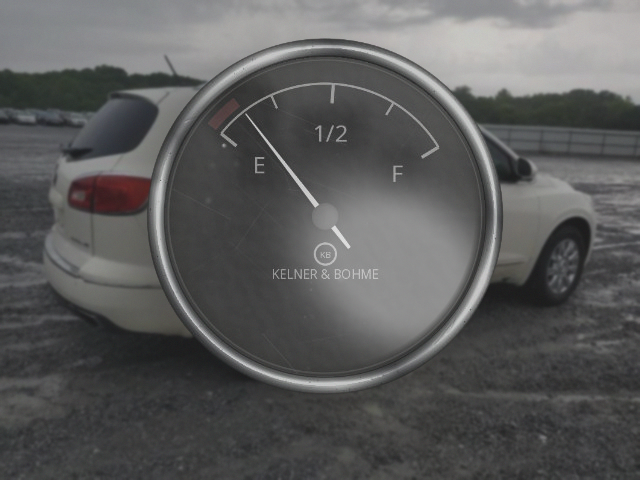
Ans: value=0.125
